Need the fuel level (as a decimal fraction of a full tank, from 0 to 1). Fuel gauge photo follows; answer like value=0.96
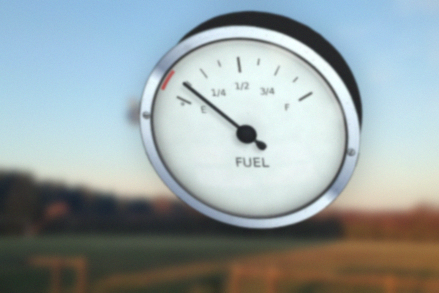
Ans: value=0.125
